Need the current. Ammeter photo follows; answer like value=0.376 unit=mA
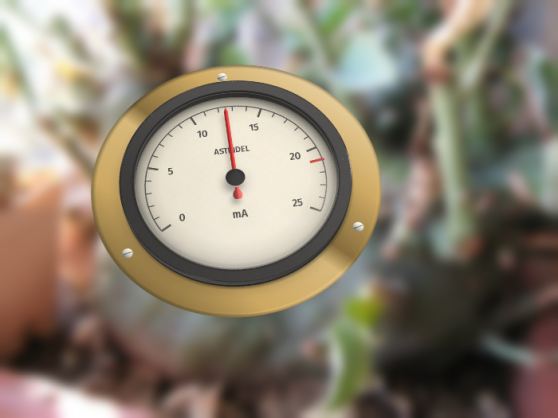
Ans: value=12.5 unit=mA
